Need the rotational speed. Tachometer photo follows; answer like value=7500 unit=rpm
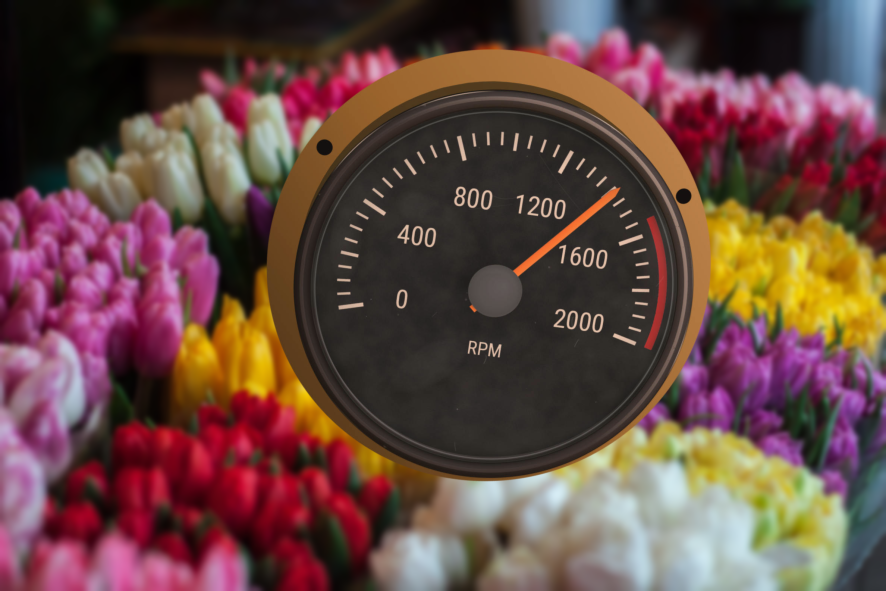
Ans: value=1400 unit=rpm
